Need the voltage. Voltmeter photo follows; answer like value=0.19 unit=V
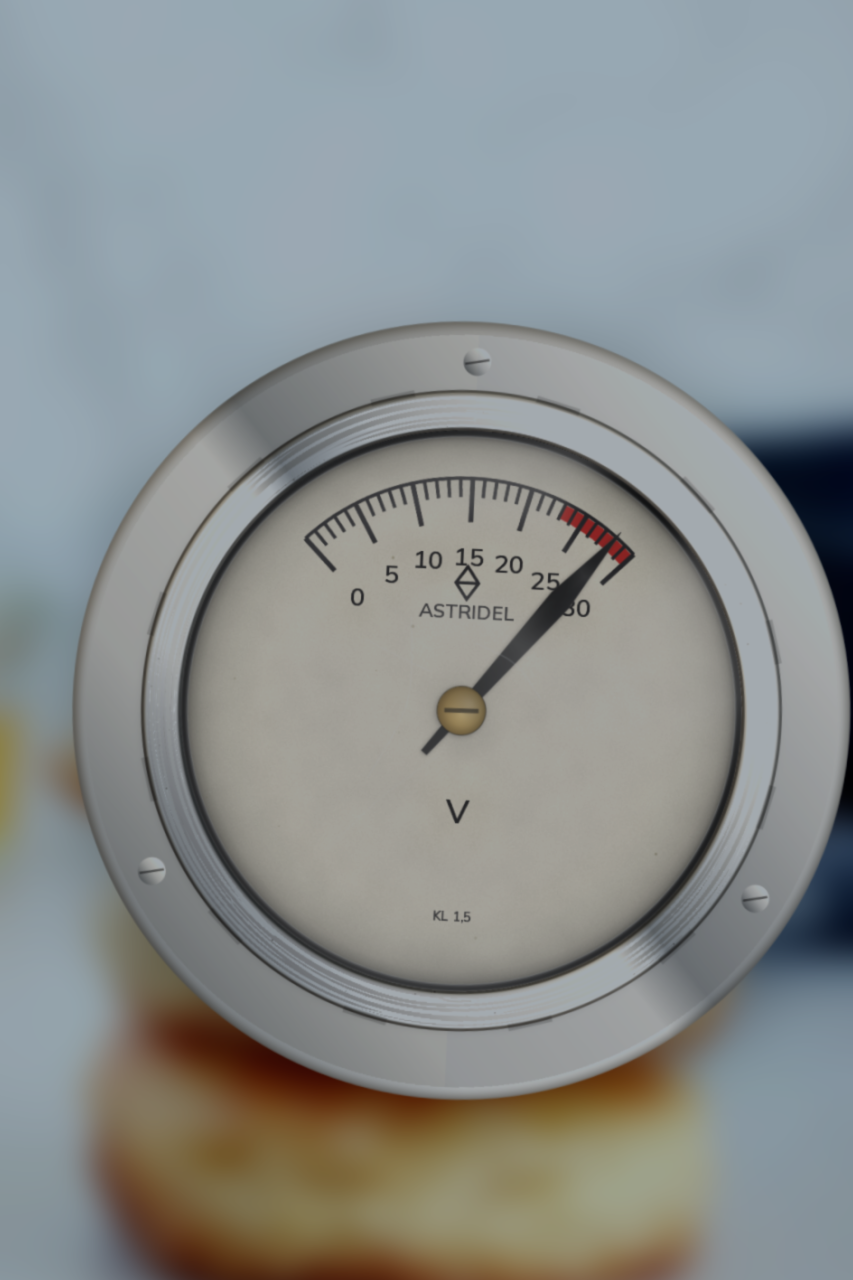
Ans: value=28 unit=V
